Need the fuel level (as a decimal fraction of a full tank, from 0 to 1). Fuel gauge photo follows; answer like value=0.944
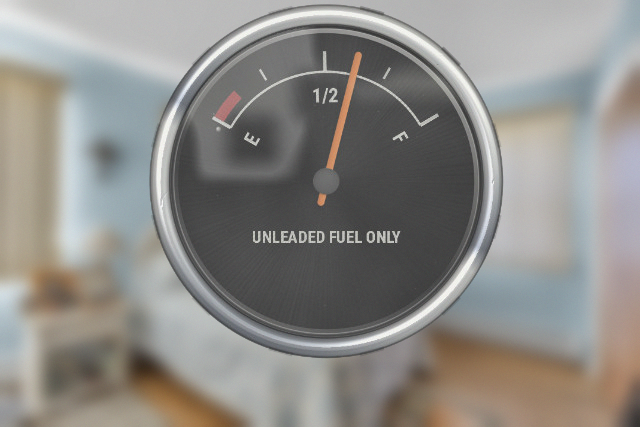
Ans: value=0.625
